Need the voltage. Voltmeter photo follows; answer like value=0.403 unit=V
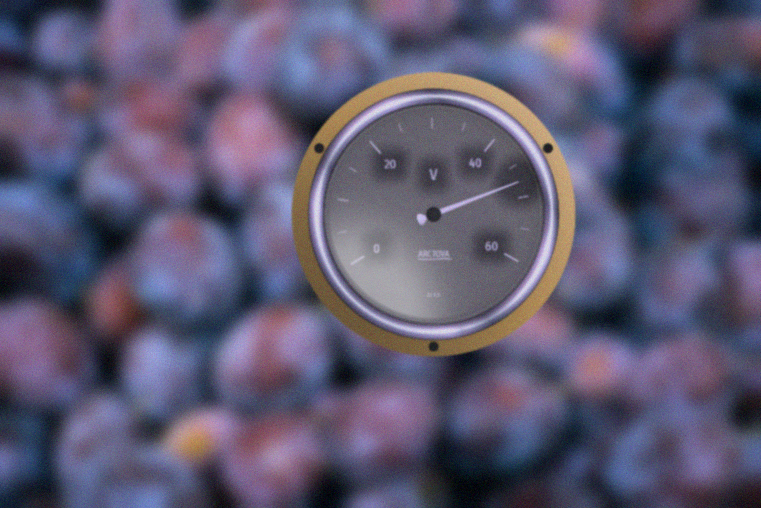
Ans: value=47.5 unit=V
